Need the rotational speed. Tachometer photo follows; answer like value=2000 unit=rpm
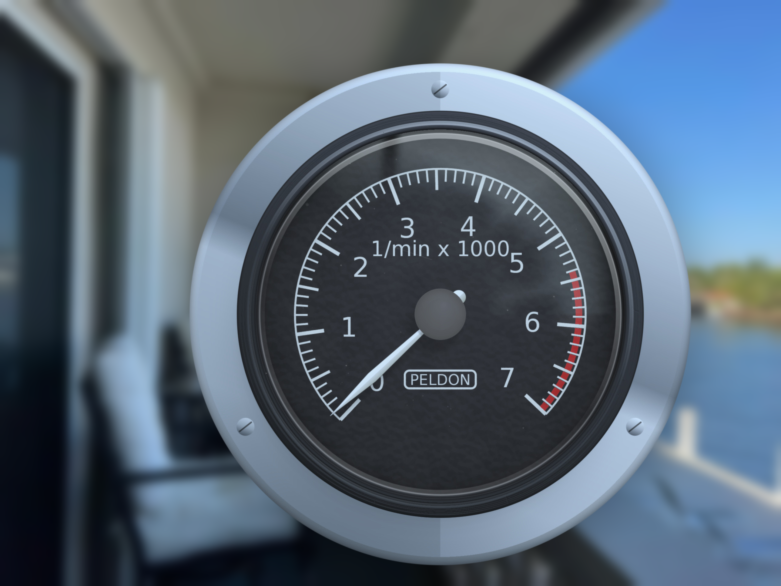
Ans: value=100 unit=rpm
